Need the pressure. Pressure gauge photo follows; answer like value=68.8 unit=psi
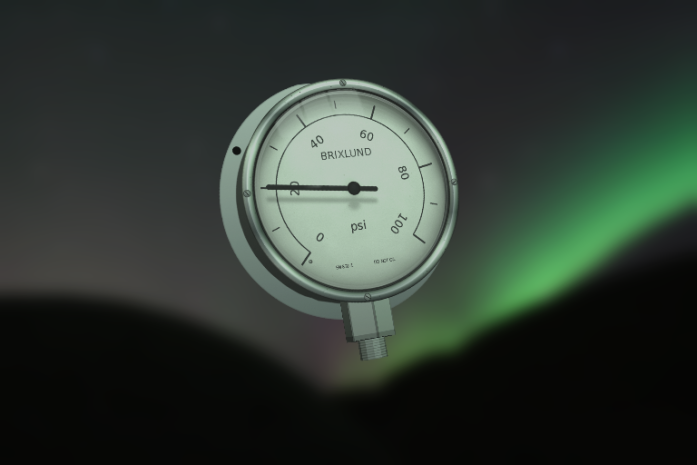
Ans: value=20 unit=psi
